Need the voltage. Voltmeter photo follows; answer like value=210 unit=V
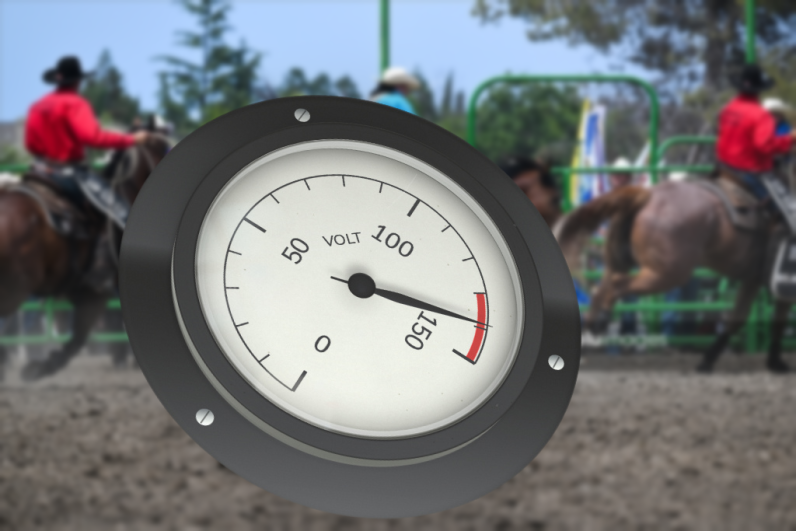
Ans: value=140 unit=V
